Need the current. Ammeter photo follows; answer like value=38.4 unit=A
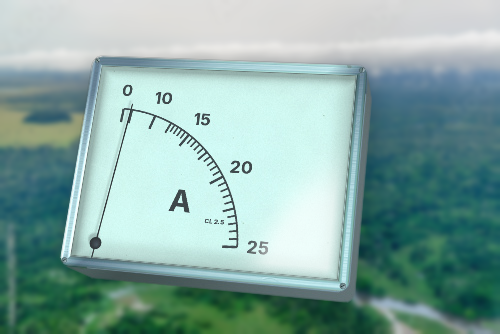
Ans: value=5 unit=A
